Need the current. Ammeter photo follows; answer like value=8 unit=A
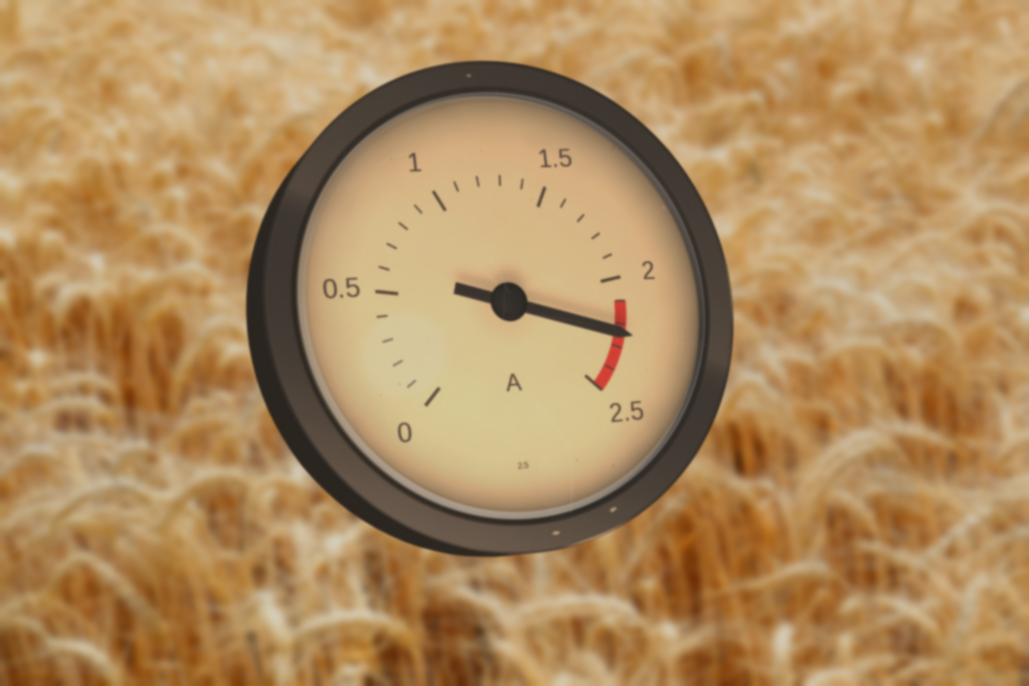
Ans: value=2.25 unit=A
